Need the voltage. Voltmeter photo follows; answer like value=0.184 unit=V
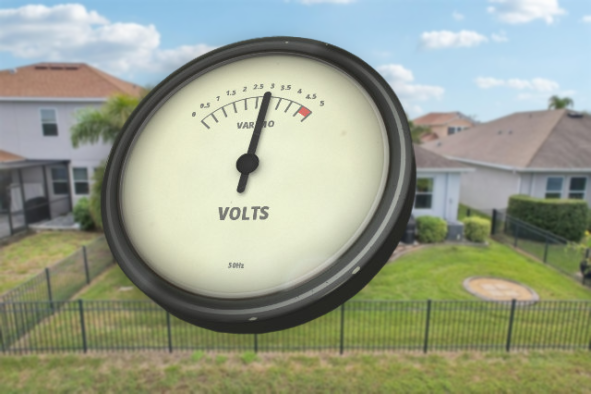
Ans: value=3 unit=V
